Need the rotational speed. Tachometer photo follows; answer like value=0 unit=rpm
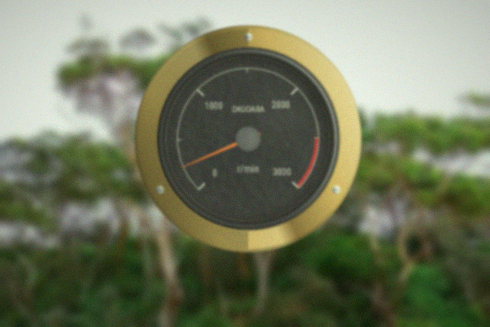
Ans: value=250 unit=rpm
